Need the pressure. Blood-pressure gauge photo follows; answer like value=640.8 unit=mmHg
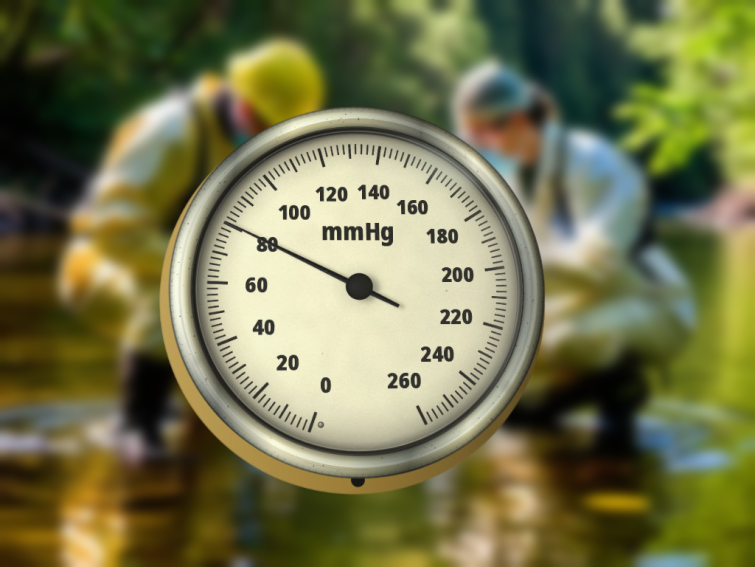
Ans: value=80 unit=mmHg
